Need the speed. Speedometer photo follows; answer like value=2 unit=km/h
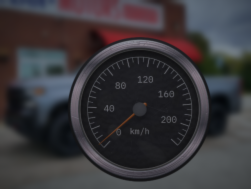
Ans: value=5 unit=km/h
